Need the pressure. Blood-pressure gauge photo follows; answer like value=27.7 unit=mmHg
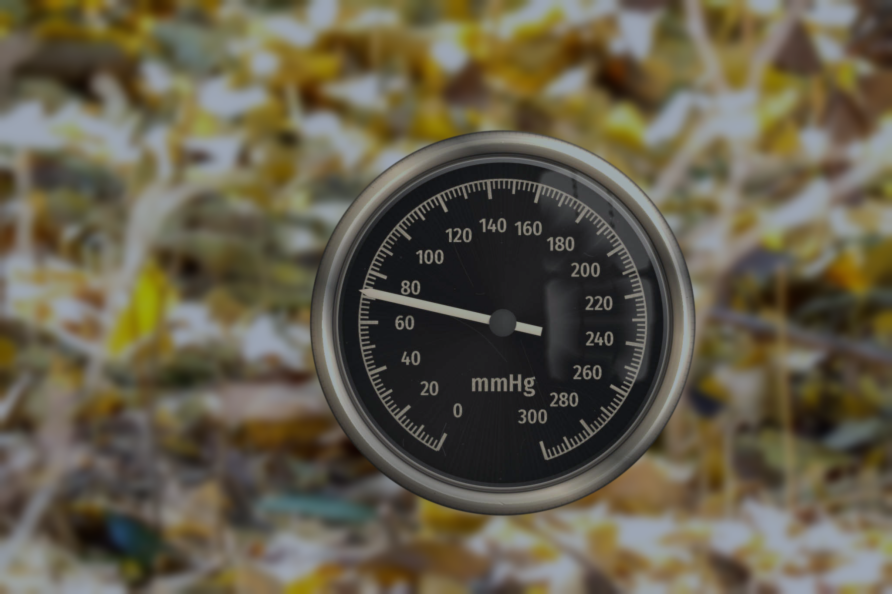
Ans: value=72 unit=mmHg
